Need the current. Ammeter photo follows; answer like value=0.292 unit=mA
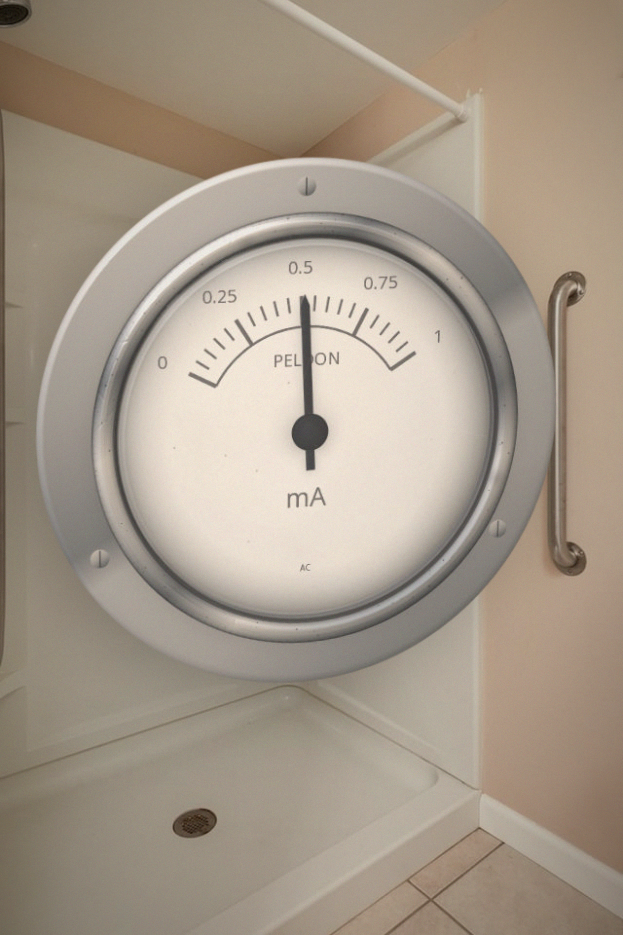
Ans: value=0.5 unit=mA
